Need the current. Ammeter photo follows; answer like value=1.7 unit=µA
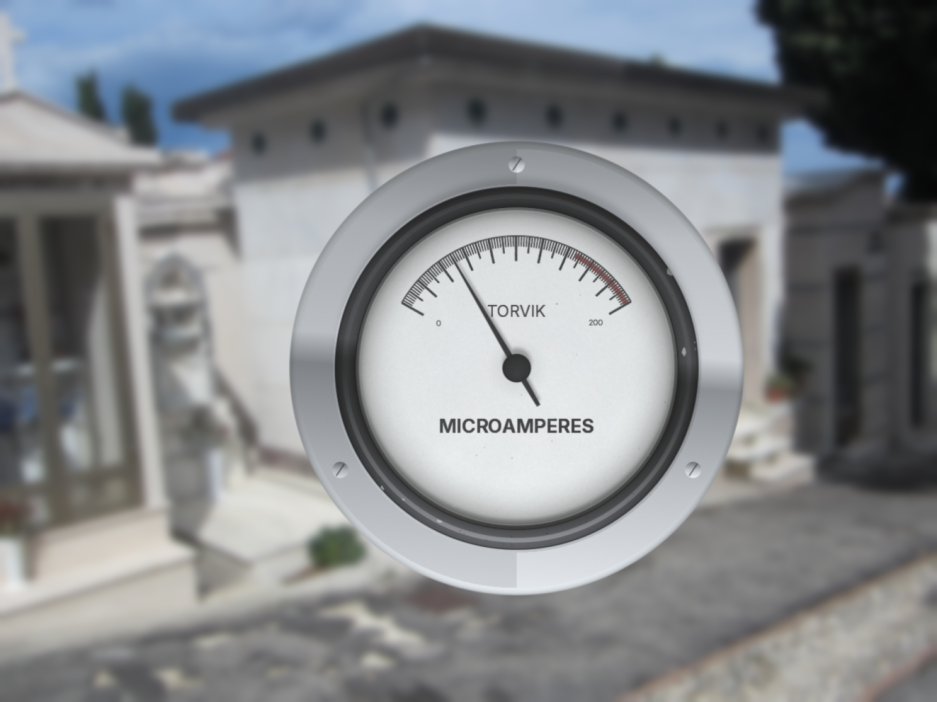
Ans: value=50 unit=µA
